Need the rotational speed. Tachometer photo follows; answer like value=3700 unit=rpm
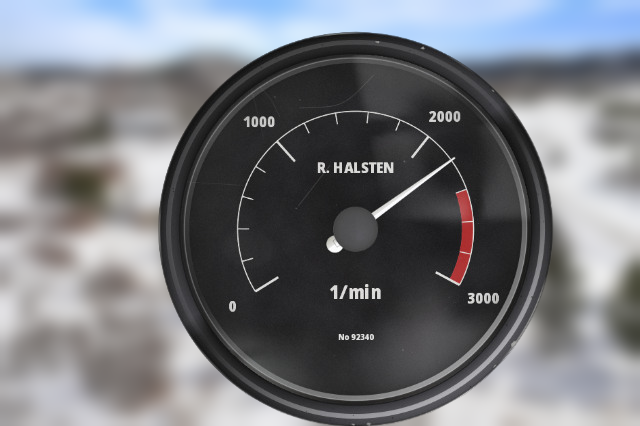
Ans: value=2200 unit=rpm
